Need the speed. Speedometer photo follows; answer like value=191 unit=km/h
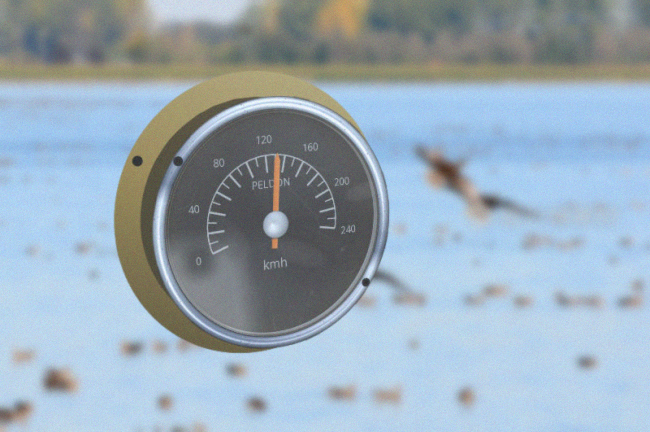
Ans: value=130 unit=km/h
